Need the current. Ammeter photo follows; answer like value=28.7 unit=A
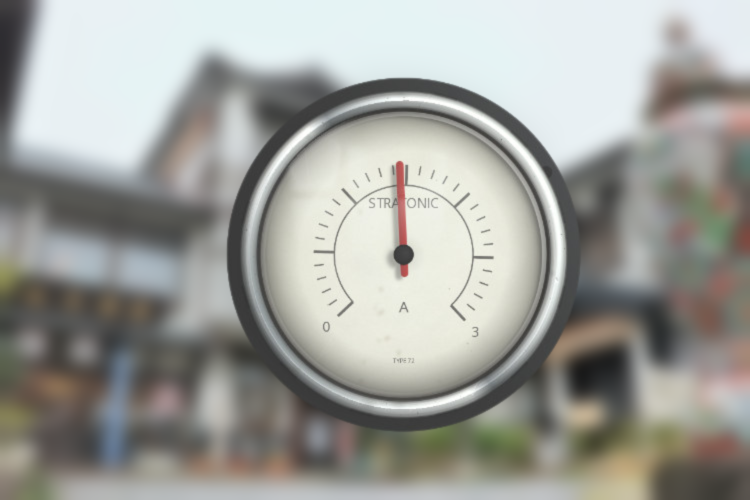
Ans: value=1.45 unit=A
